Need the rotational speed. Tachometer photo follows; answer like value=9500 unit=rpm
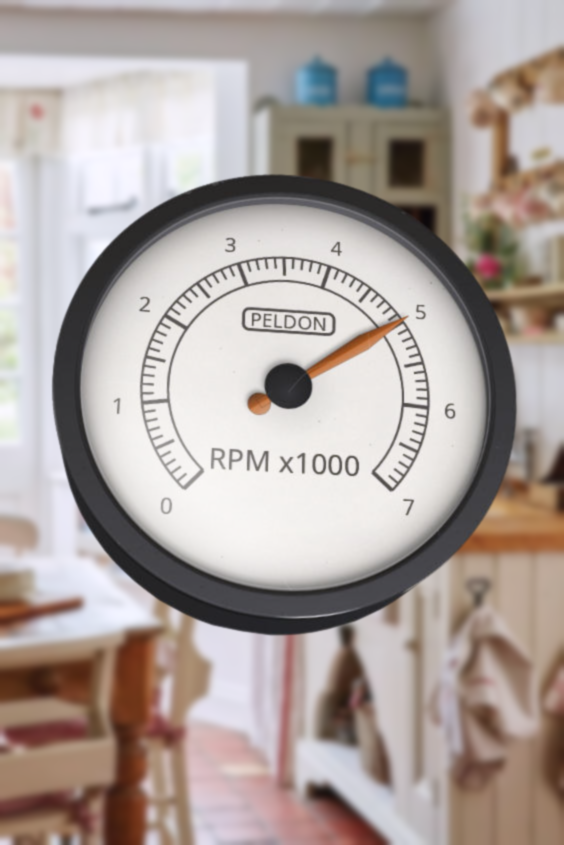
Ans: value=5000 unit=rpm
